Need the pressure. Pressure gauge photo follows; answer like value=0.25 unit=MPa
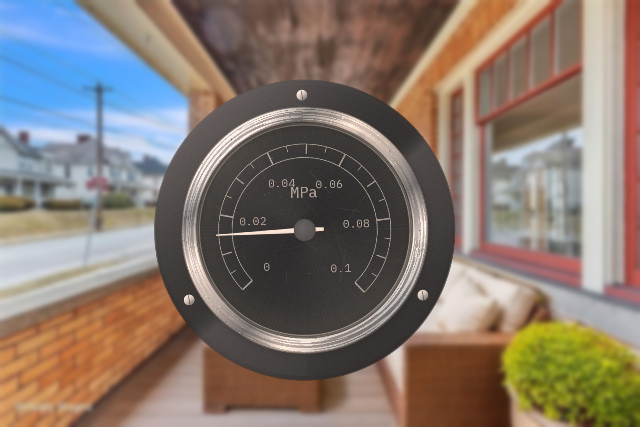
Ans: value=0.015 unit=MPa
